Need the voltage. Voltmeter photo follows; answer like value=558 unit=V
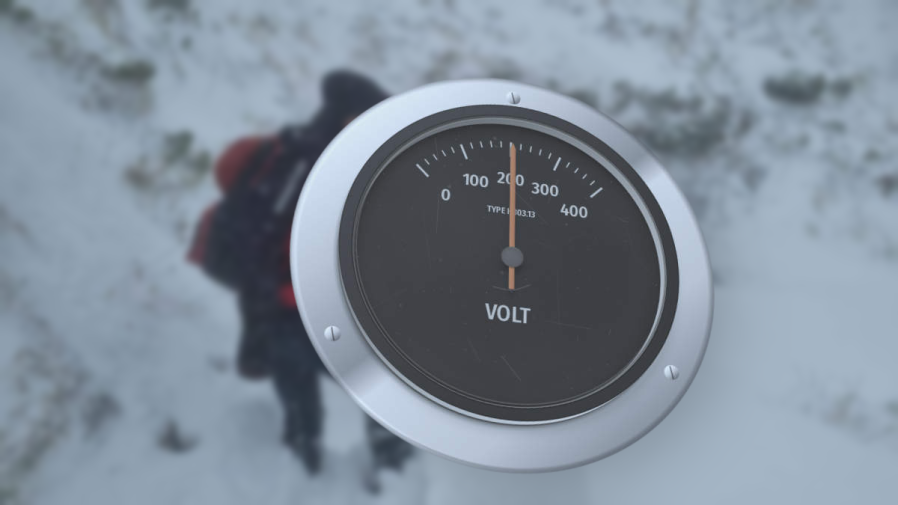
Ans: value=200 unit=V
